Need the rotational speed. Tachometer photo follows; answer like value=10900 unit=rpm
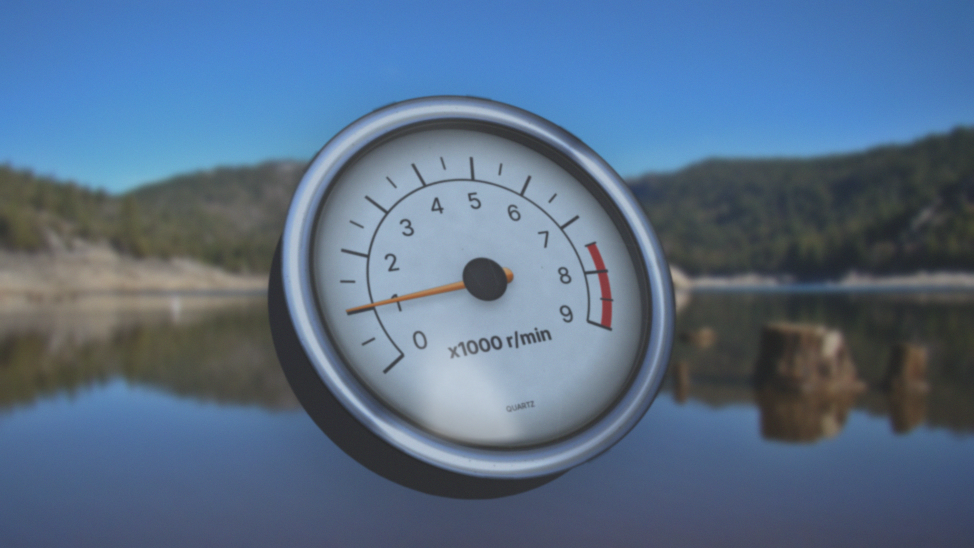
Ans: value=1000 unit=rpm
